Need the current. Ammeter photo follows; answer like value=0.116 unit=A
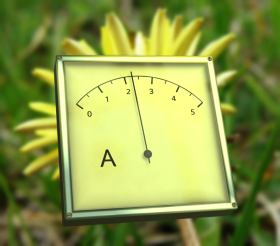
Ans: value=2.25 unit=A
